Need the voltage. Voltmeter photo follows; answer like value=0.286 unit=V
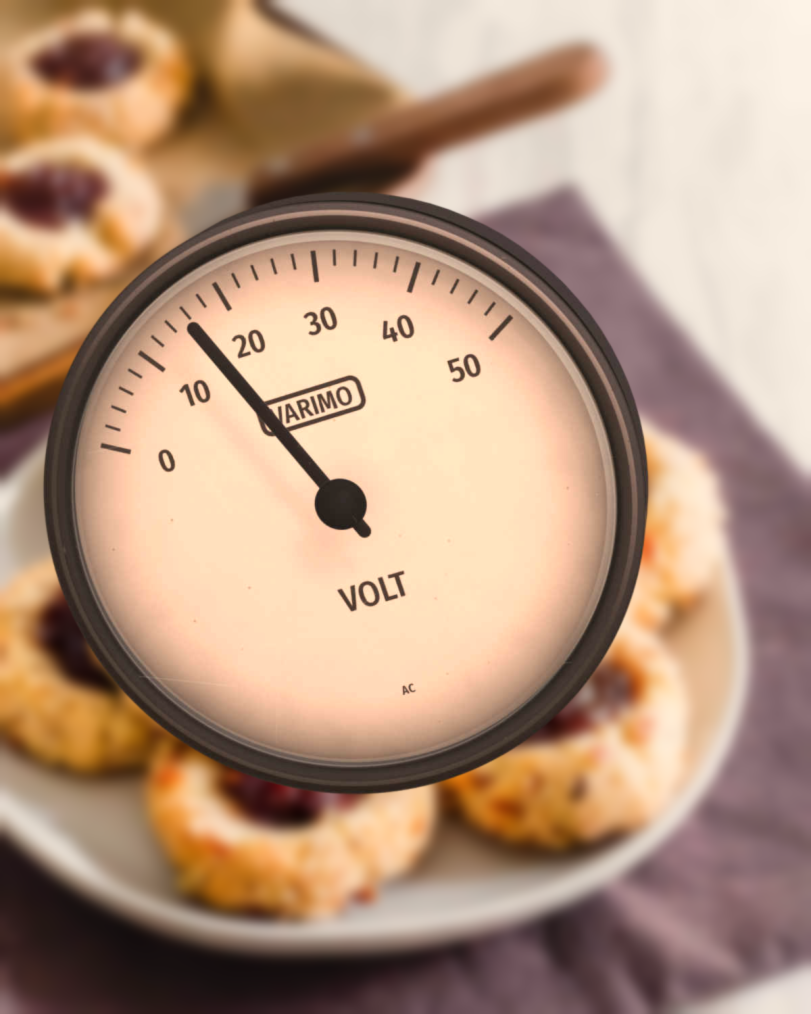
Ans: value=16 unit=V
